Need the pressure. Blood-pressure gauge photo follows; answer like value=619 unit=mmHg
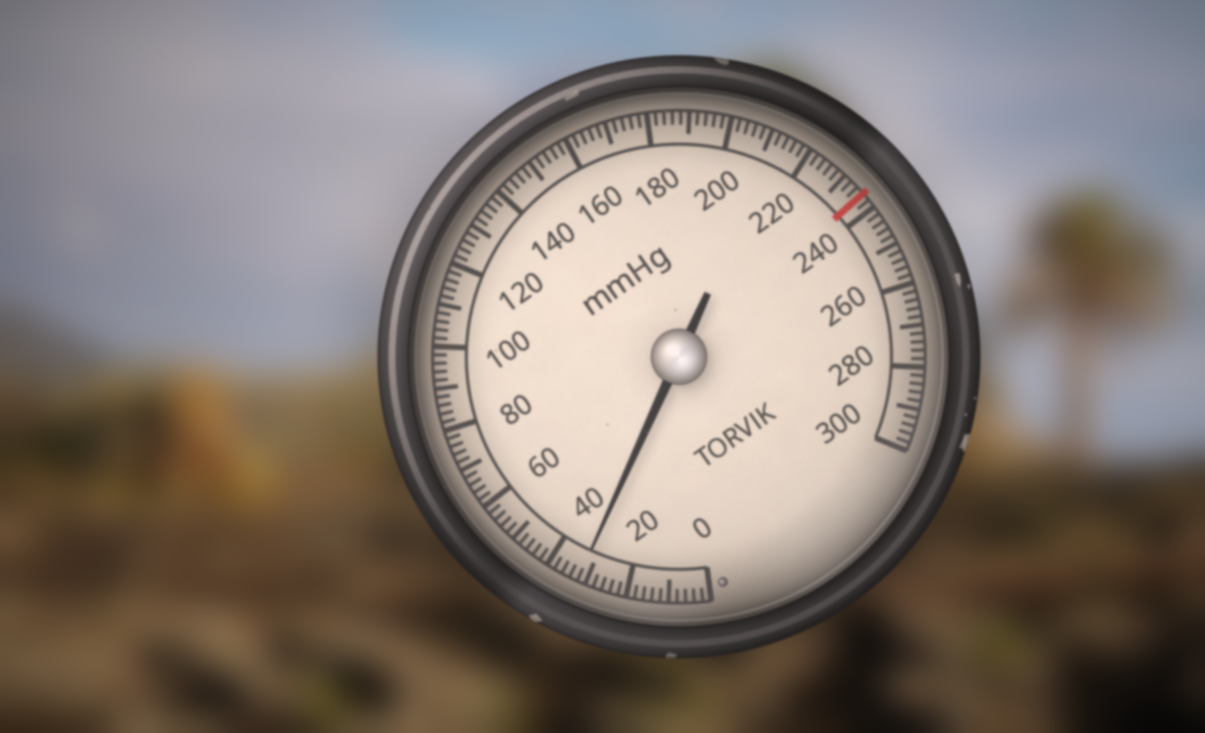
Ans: value=32 unit=mmHg
